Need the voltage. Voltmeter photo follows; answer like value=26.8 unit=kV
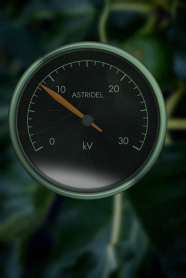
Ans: value=8.5 unit=kV
